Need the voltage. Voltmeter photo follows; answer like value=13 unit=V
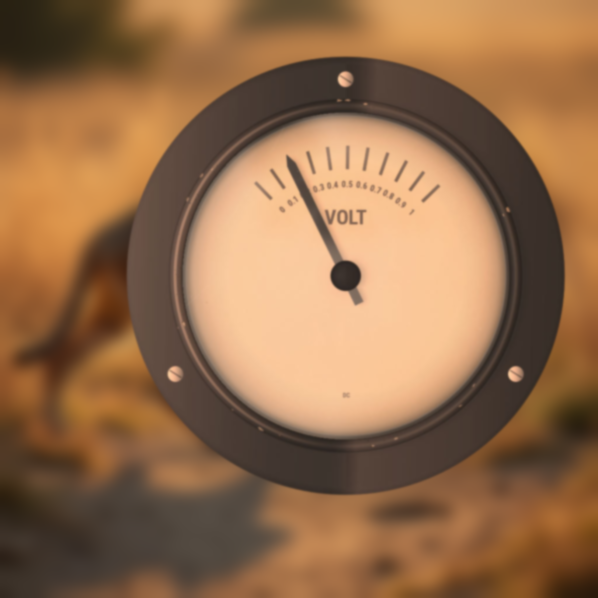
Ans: value=0.2 unit=V
